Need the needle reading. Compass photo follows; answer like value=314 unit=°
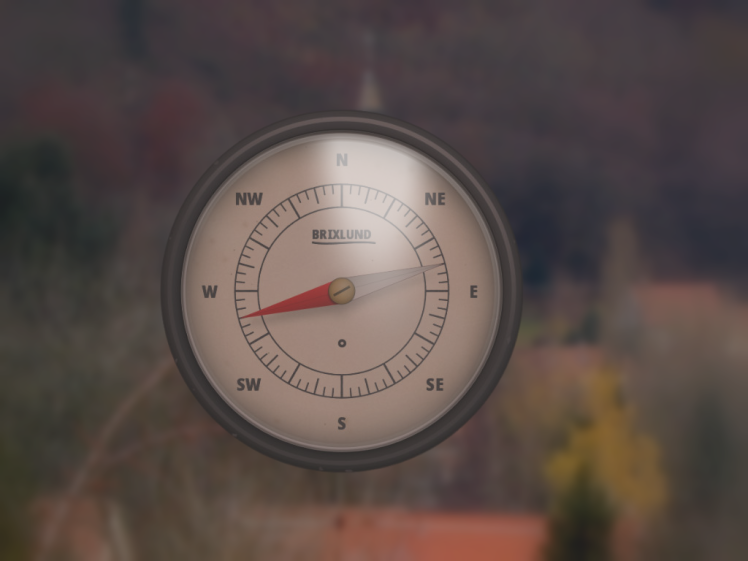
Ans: value=255 unit=°
